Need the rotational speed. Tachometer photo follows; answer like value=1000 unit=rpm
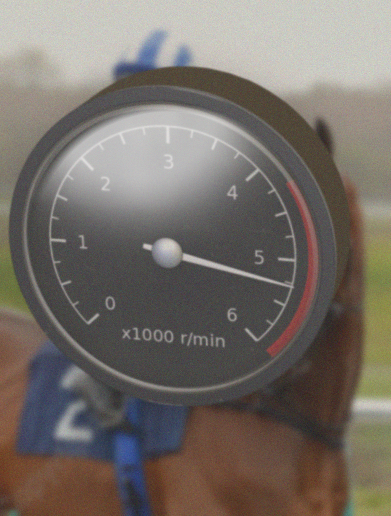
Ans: value=5250 unit=rpm
